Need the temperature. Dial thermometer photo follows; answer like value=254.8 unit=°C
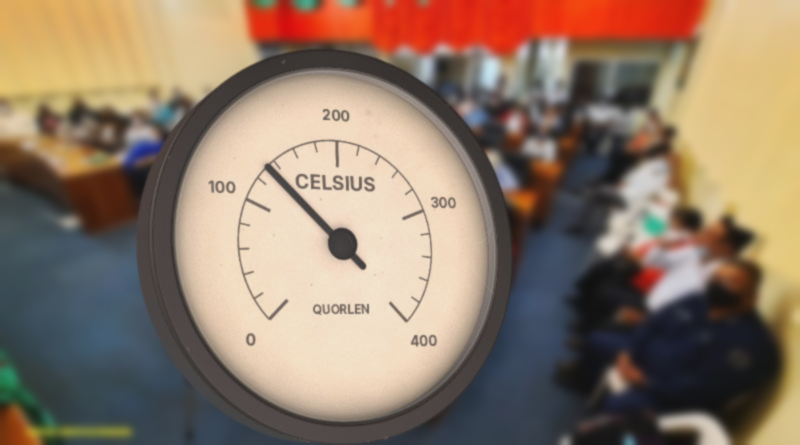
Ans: value=130 unit=°C
